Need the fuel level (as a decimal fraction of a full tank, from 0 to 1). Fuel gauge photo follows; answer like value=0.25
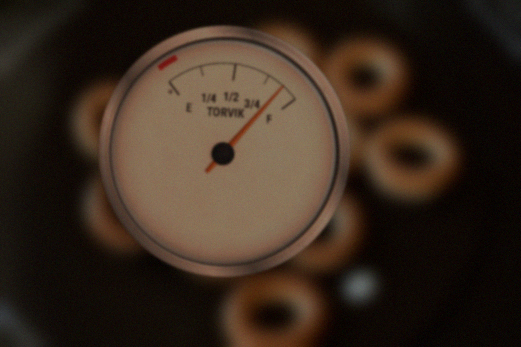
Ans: value=0.875
